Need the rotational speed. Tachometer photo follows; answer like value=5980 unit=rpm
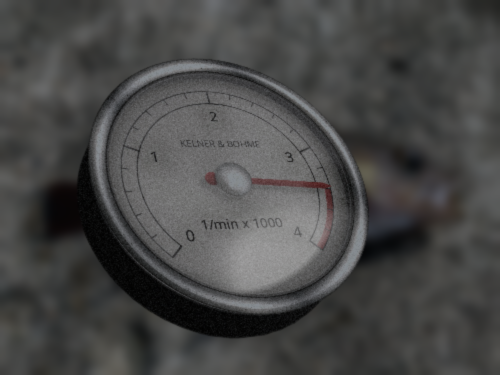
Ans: value=3400 unit=rpm
